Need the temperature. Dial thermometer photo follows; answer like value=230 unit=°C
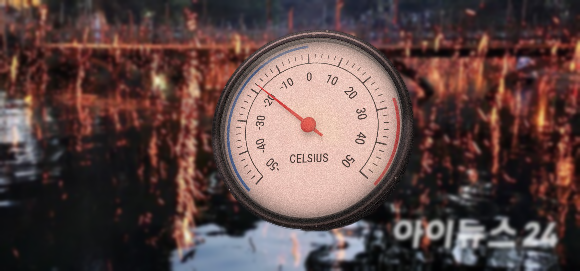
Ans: value=-18 unit=°C
